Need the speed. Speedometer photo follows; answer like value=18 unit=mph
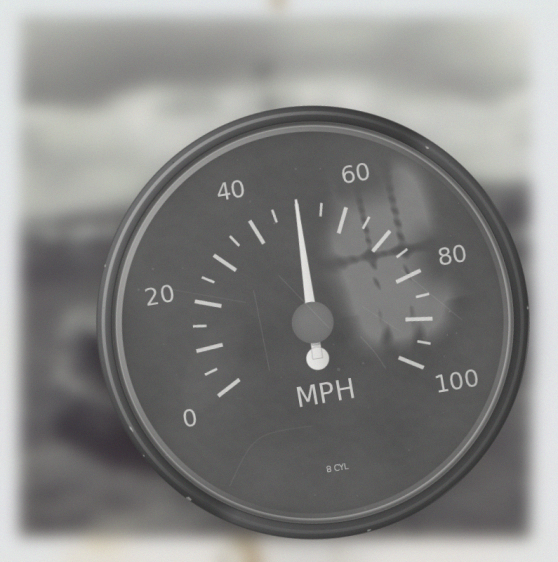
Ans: value=50 unit=mph
